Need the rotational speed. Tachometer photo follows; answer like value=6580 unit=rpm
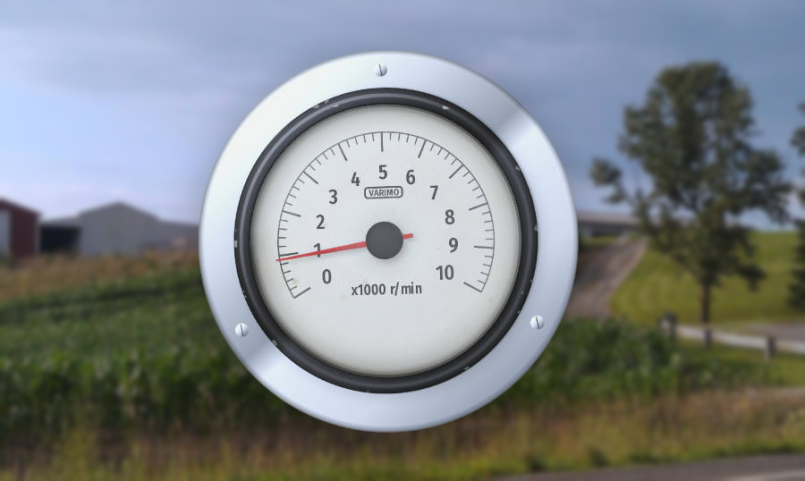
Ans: value=900 unit=rpm
